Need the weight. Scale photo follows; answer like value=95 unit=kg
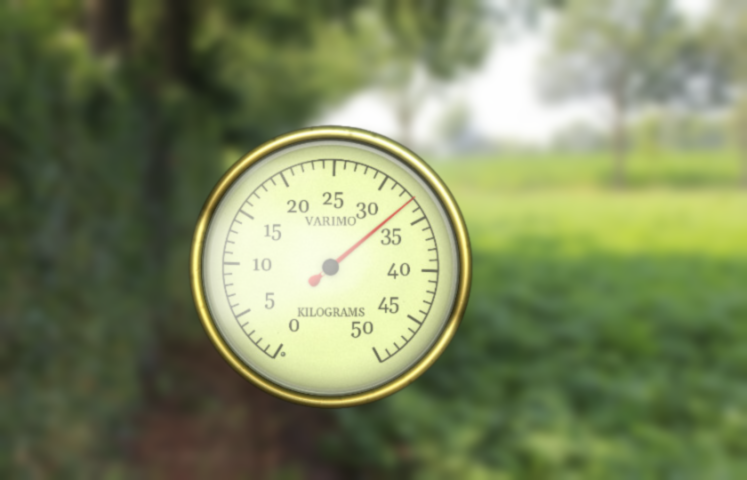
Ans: value=33 unit=kg
